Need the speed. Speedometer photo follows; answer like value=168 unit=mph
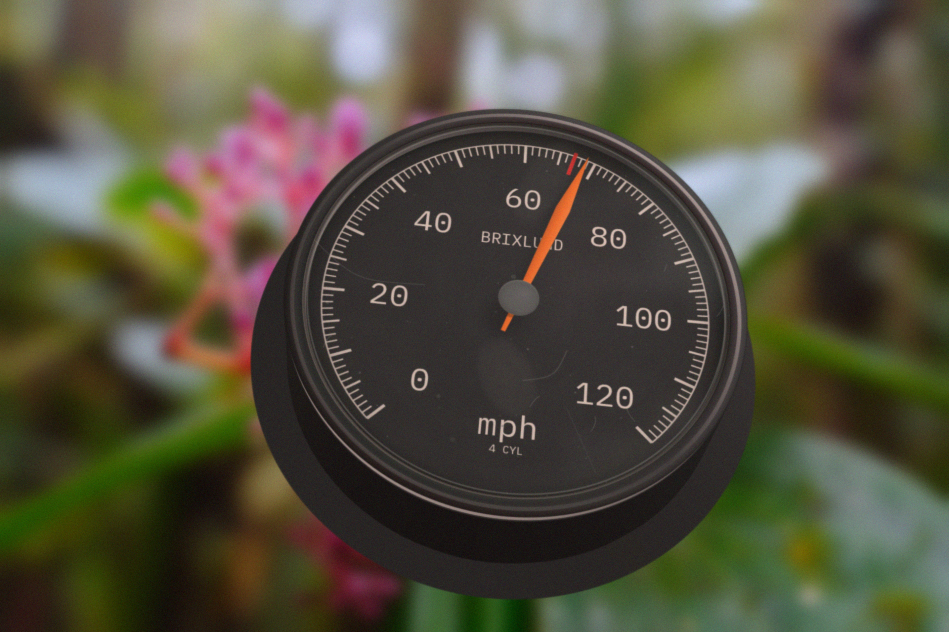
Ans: value=69 unit=mph
